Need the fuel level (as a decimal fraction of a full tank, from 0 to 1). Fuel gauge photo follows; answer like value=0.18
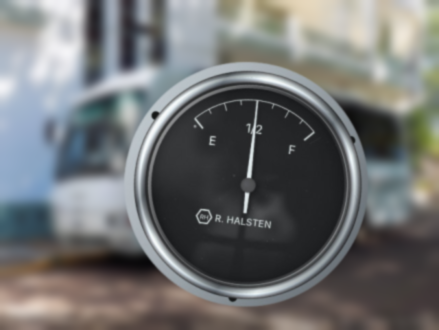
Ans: value=0.5
